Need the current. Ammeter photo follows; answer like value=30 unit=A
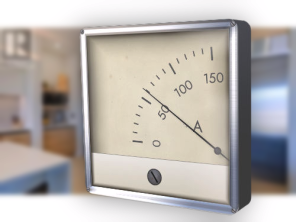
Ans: value=60 unit=A
